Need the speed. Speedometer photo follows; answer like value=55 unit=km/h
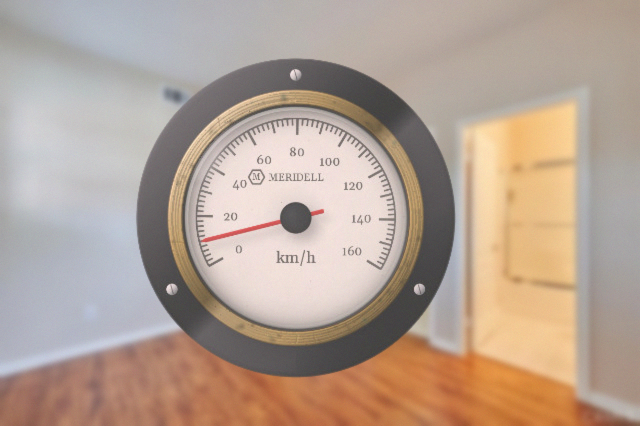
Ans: value=10 unit=km/h
